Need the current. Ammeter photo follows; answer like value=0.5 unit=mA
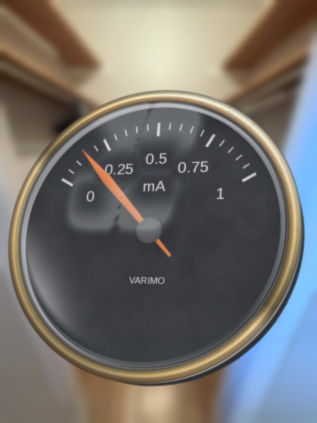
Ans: value=0.15 unit=mA
